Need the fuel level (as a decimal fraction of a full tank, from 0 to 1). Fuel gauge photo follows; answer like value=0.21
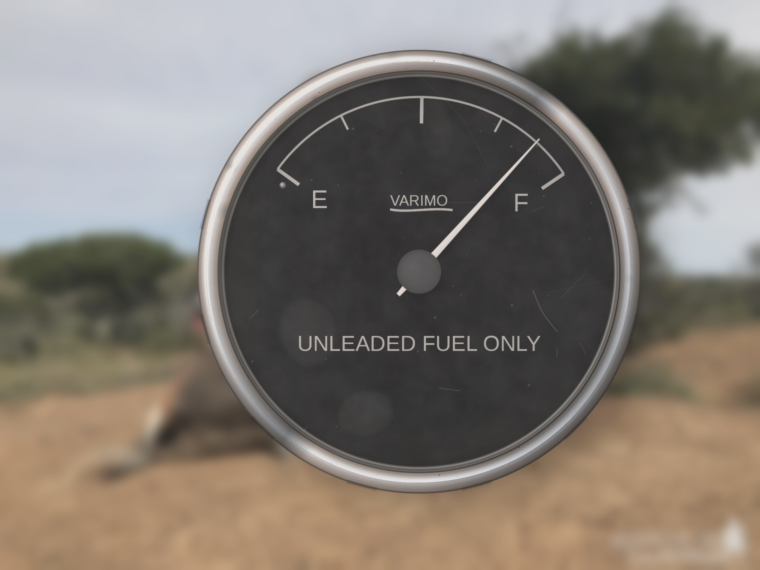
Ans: value=0.875
